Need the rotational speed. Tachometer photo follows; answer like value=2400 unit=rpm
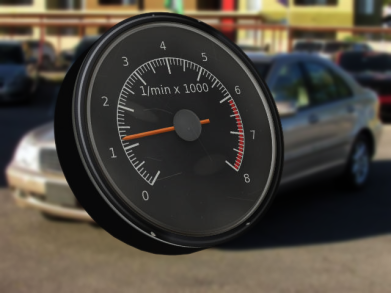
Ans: value=1200 unit=rpm
